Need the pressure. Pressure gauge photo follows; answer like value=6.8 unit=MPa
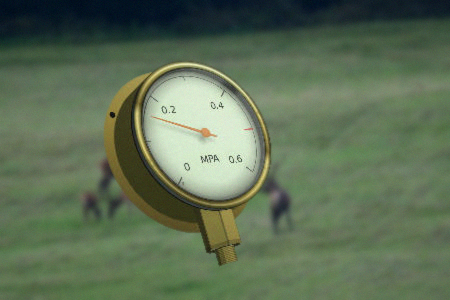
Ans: value=0.15 unit=MPa
